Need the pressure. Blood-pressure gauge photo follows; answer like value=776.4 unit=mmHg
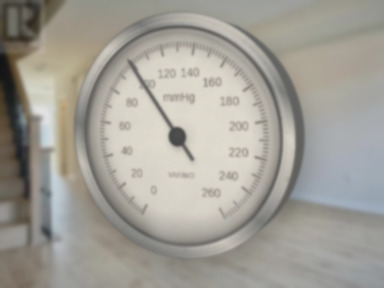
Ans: value=100 unit=mmHg
